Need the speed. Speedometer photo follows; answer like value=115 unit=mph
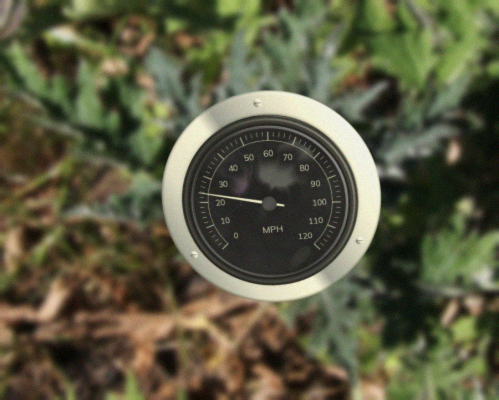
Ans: value=24 unit=mph
